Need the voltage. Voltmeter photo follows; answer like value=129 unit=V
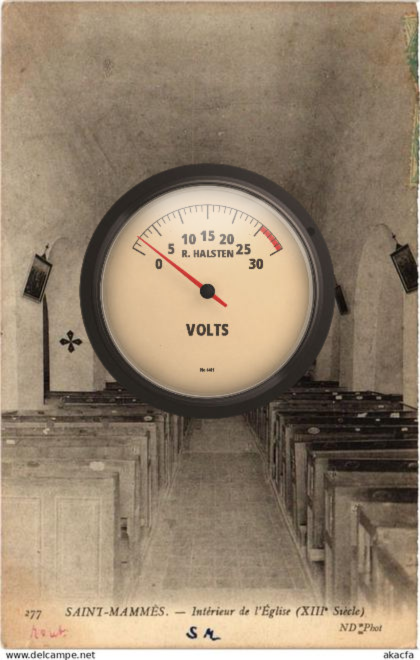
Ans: value=2 unit=V
